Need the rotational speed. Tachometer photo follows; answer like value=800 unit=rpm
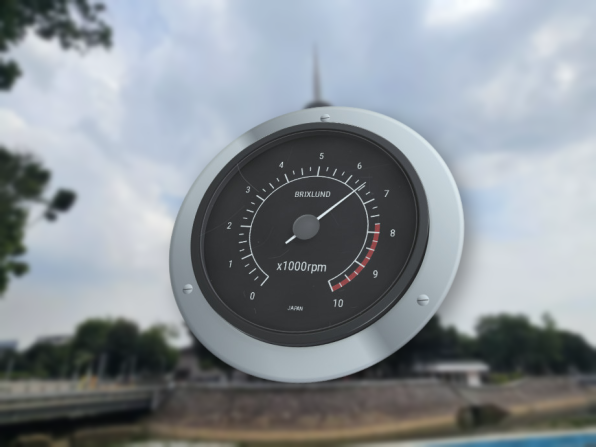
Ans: value=6500 unit=rpm
